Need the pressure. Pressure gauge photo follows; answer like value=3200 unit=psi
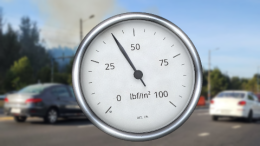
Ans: value=40 unit=psi
